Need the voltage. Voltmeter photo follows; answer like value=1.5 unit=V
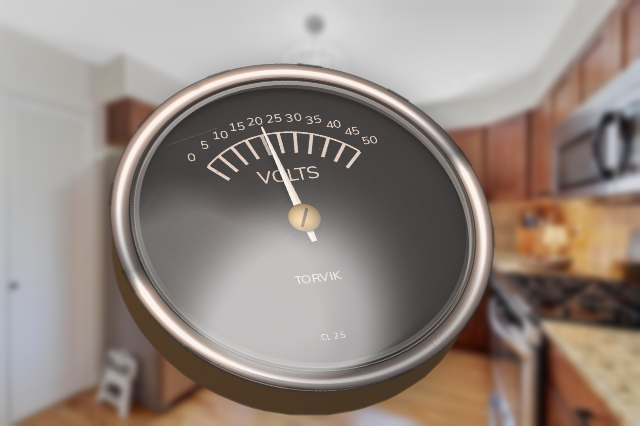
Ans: value=20 unit=V
